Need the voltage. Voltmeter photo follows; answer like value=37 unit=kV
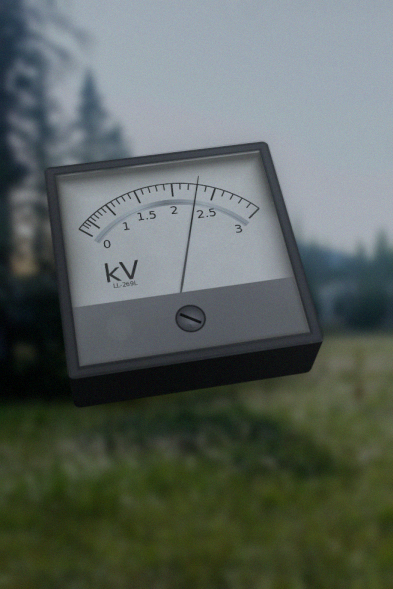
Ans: value=2.3 unit=kV
